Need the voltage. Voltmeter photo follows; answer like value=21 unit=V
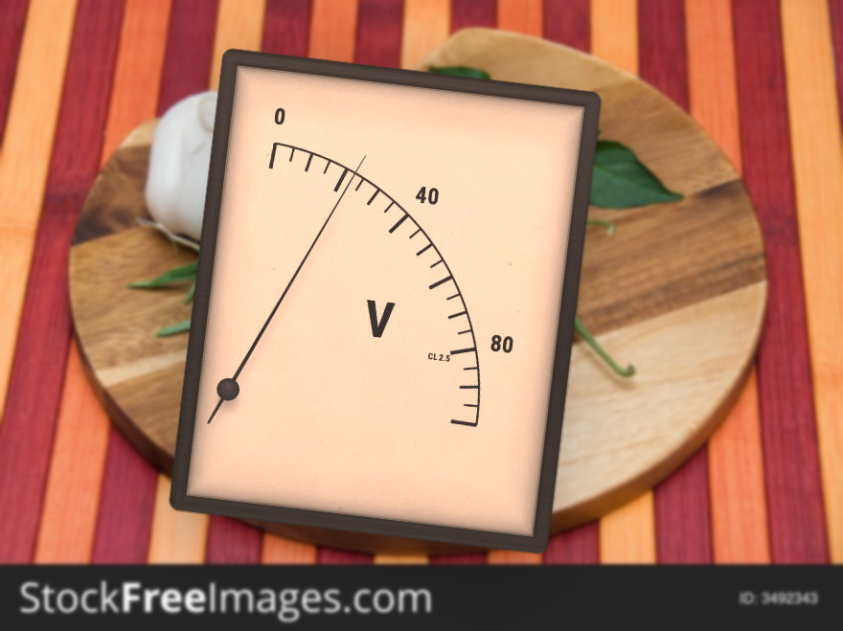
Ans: value=22.5 unit=V
